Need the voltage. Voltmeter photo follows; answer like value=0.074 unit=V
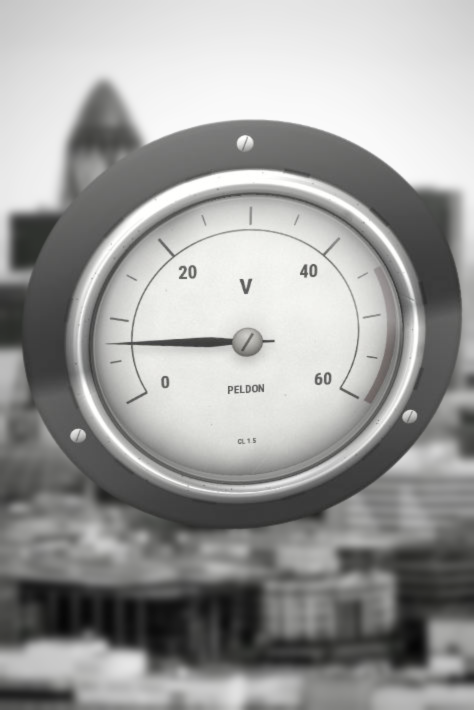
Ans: value=7.5 unit=V
